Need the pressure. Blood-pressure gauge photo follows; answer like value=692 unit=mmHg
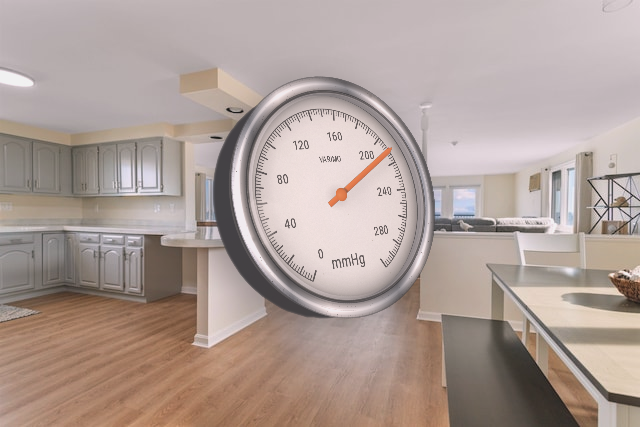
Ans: value=210 unit=mmHg
